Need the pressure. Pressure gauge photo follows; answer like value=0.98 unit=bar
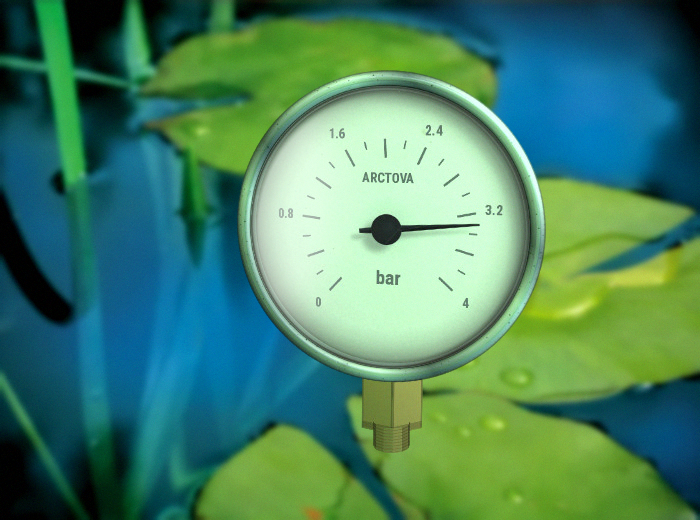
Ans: value=3.3 unit=bar
